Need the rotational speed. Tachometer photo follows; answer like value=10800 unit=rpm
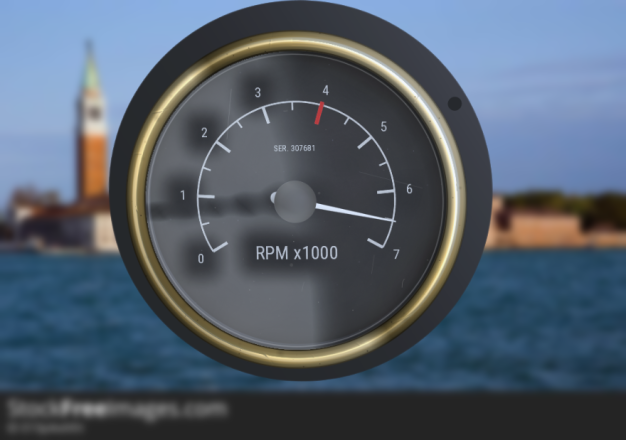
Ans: value=6500 unit=rpm
